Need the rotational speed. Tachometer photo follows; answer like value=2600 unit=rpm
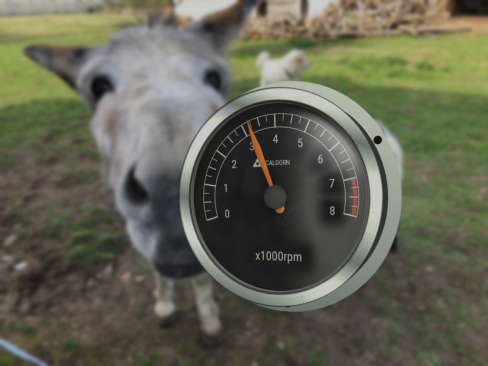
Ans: value=3250 unit=rpm
